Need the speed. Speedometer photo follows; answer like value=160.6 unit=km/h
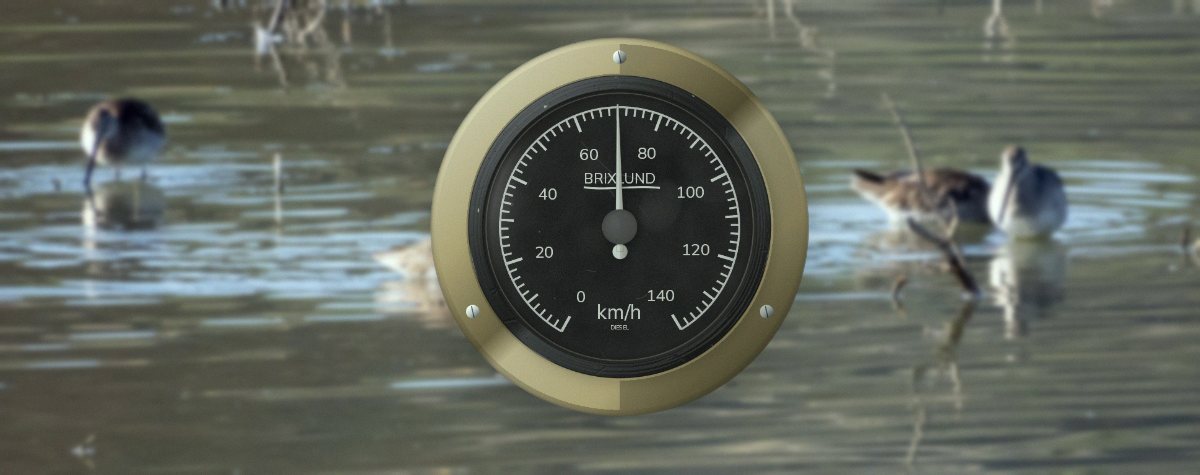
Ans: value=70 unit=km/h
